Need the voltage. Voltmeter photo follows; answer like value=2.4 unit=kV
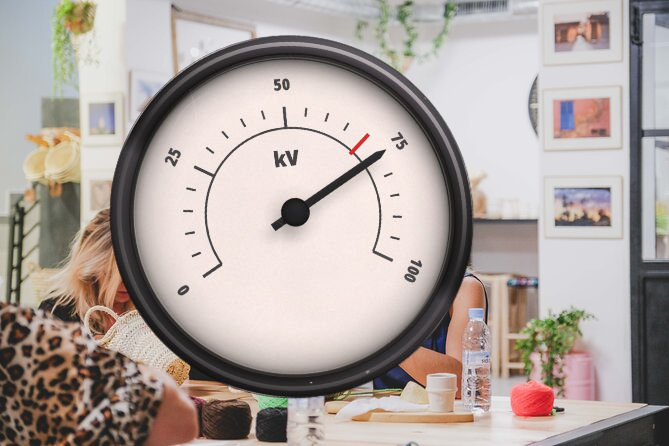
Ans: value=75 unit=kV
